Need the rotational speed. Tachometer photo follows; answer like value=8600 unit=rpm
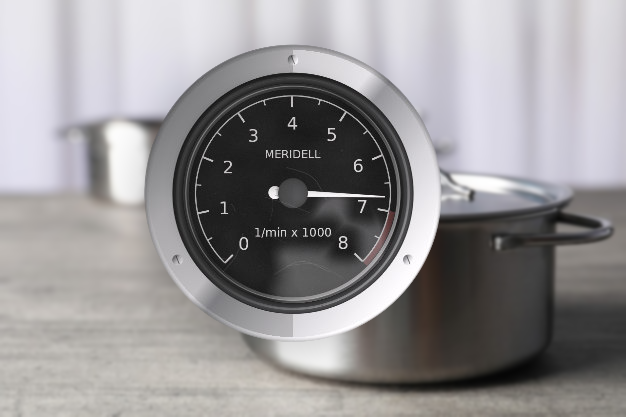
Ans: value=6750 unit=rpm
